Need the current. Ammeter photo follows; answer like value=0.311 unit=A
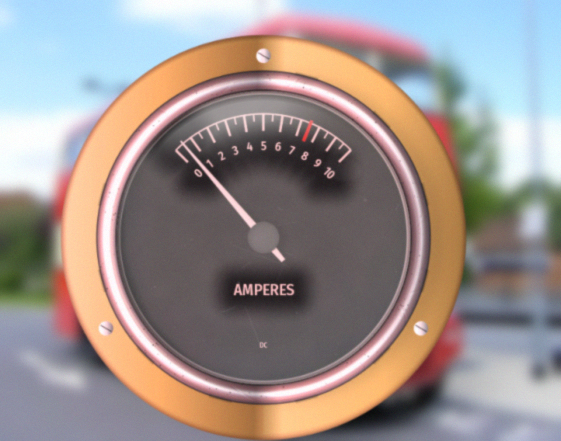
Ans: value=0.5 unit=A
